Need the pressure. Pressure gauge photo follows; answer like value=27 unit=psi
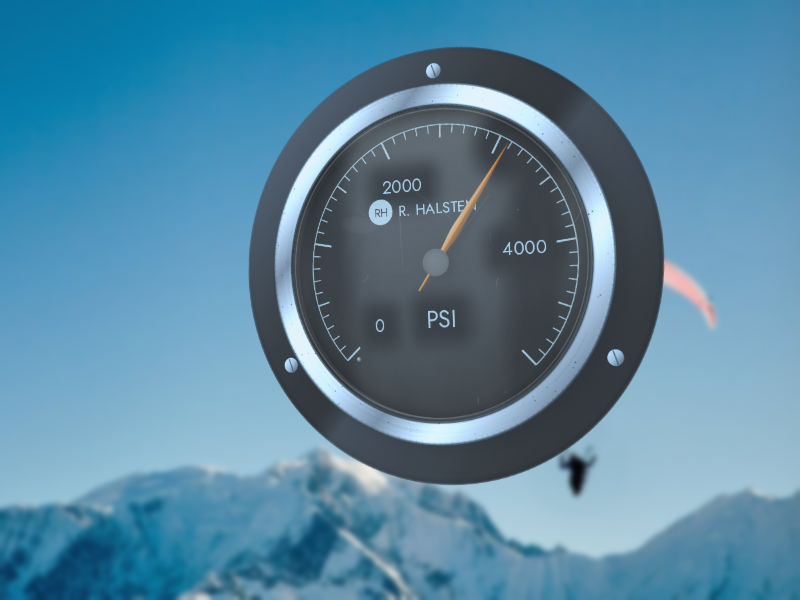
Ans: value=3100 unit=psi
